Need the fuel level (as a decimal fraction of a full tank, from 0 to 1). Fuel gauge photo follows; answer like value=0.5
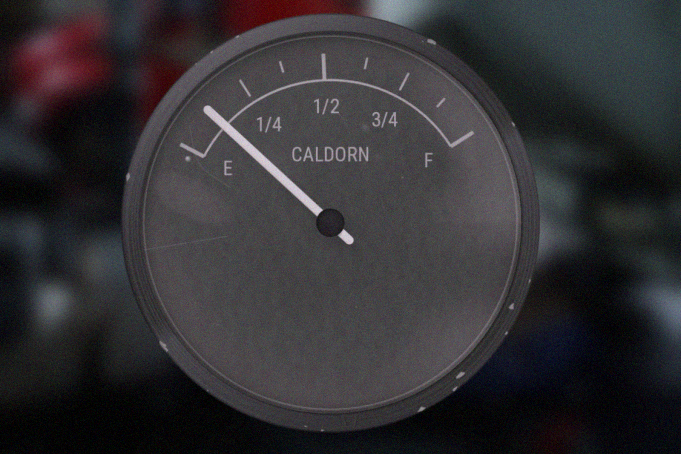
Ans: value=0.125
